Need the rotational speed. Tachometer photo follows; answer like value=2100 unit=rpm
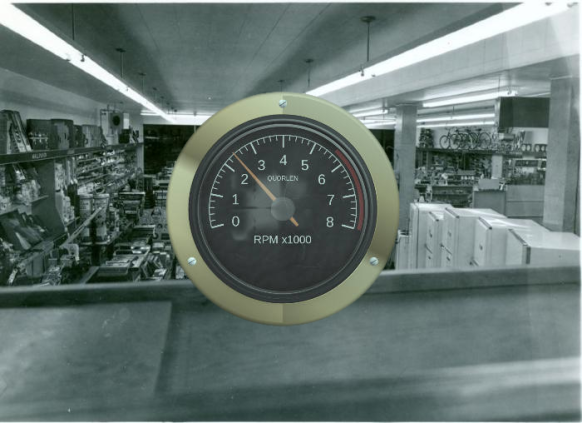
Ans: value=2400 unit=rpm
